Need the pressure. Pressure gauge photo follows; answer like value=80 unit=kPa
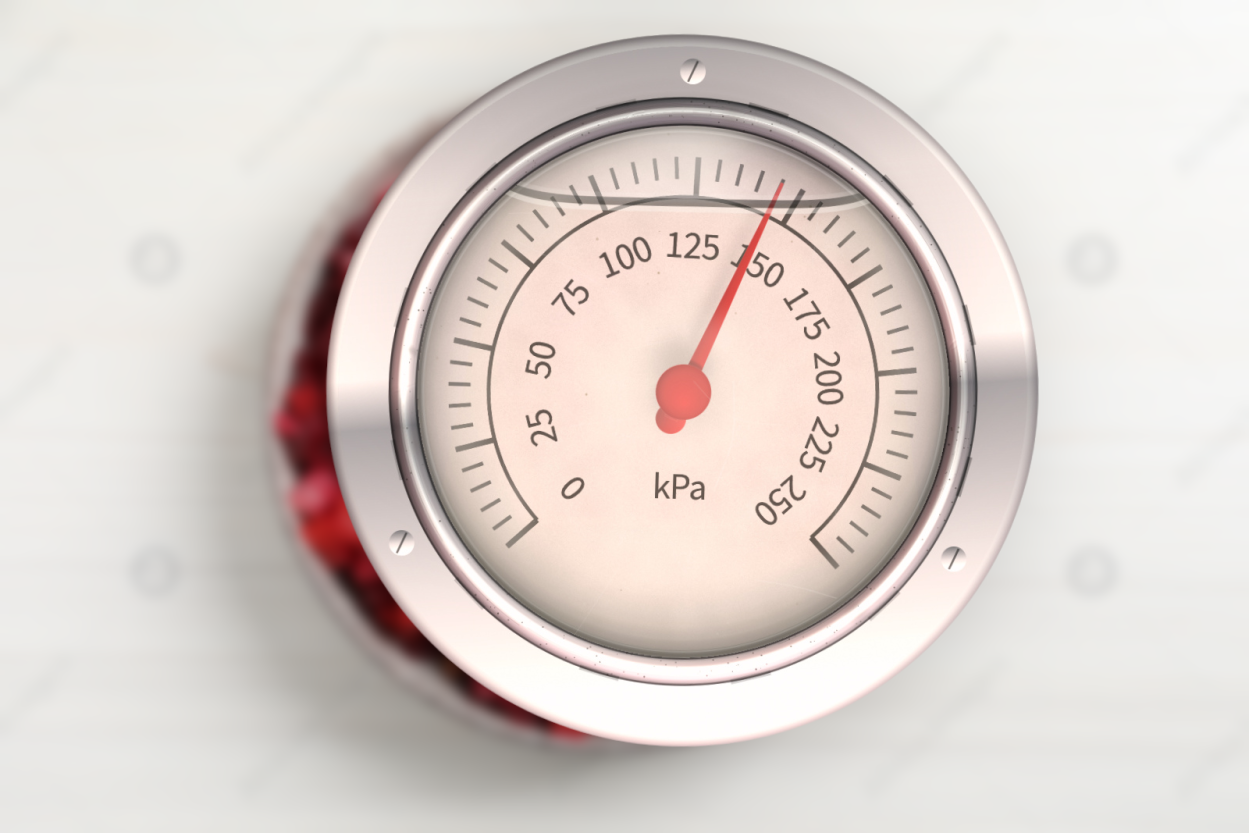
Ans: value=145 unit=kPa
